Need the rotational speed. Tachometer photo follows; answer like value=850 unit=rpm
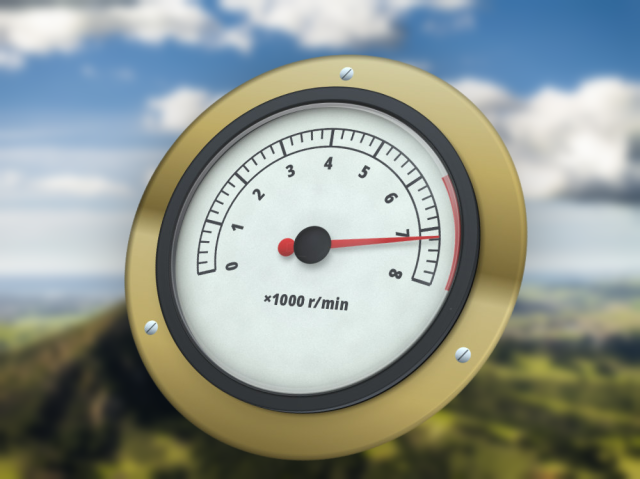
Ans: value=7200 unit=rpm
